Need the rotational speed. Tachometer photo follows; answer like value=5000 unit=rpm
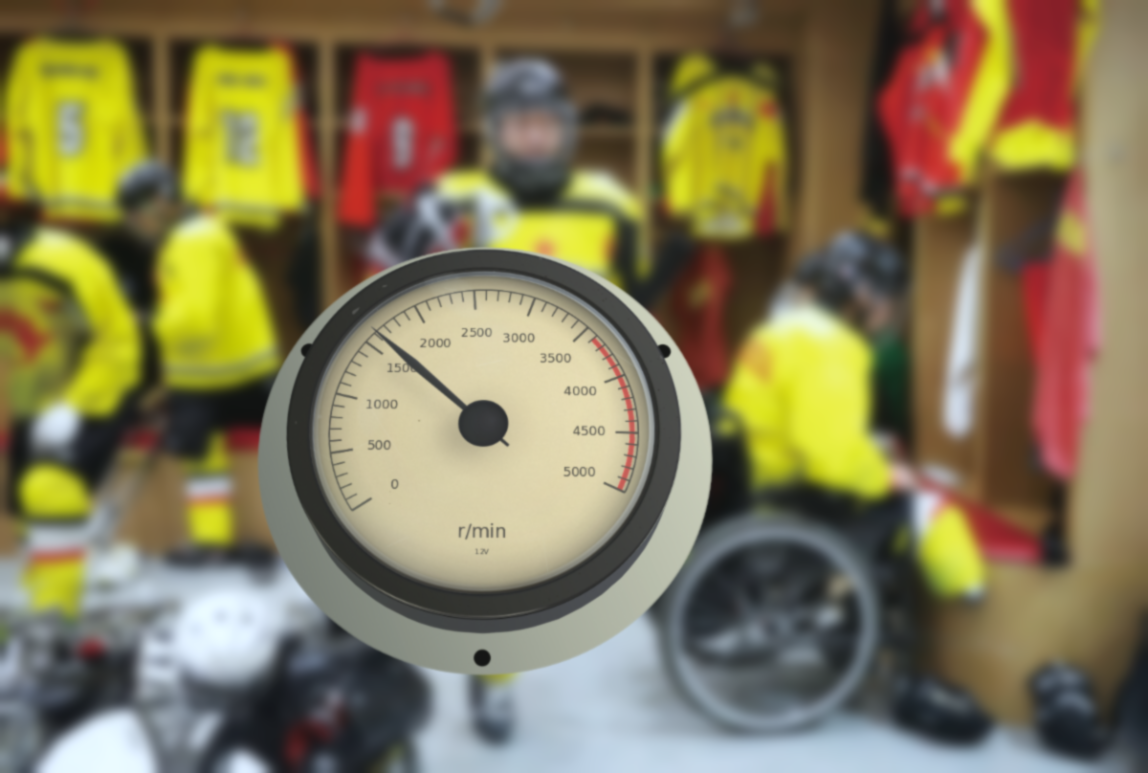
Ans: value=1600 unit=rpm
